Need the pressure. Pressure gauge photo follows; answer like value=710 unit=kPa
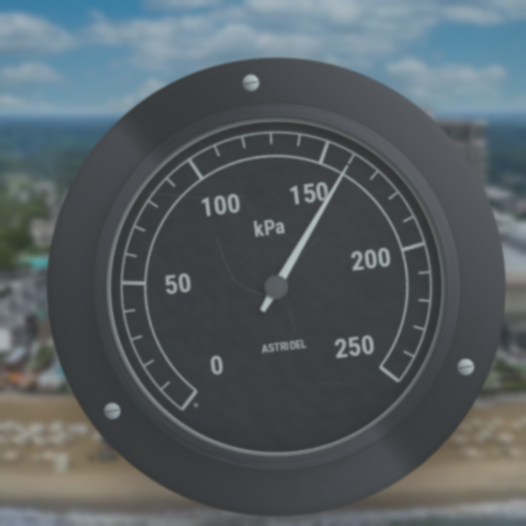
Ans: value=160 unit=kPa
